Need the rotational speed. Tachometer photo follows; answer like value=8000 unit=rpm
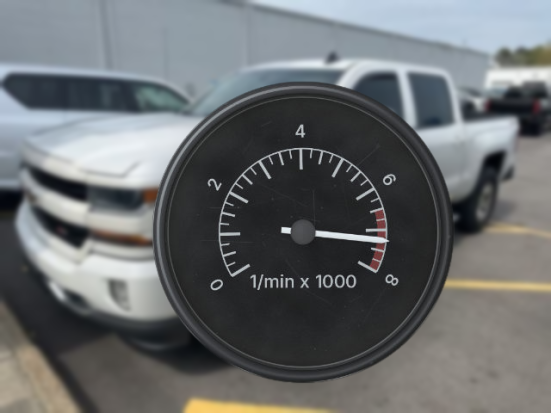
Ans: value=7250 unit=rpm
